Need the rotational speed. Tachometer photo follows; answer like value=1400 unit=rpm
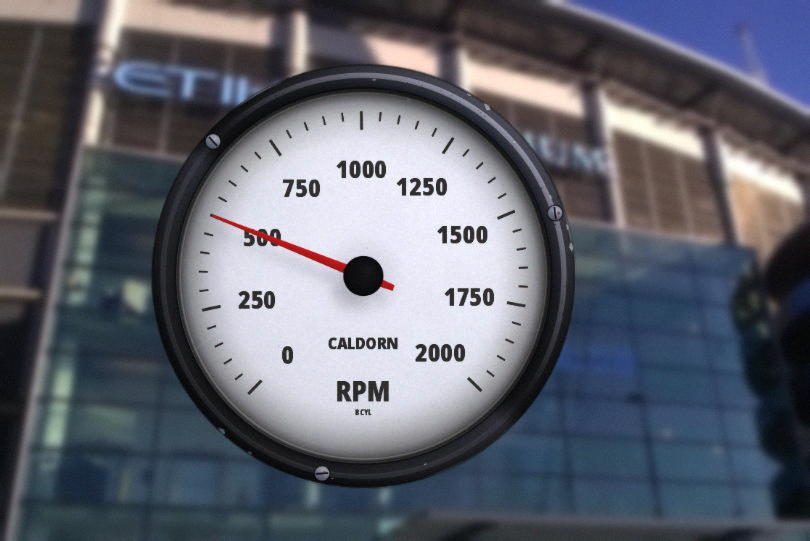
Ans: value=500 unit=rpm
